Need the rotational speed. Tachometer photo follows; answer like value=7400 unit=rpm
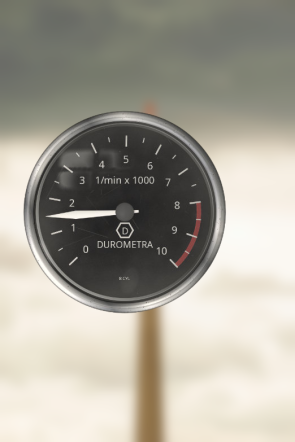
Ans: value=1500 unit=rpm
